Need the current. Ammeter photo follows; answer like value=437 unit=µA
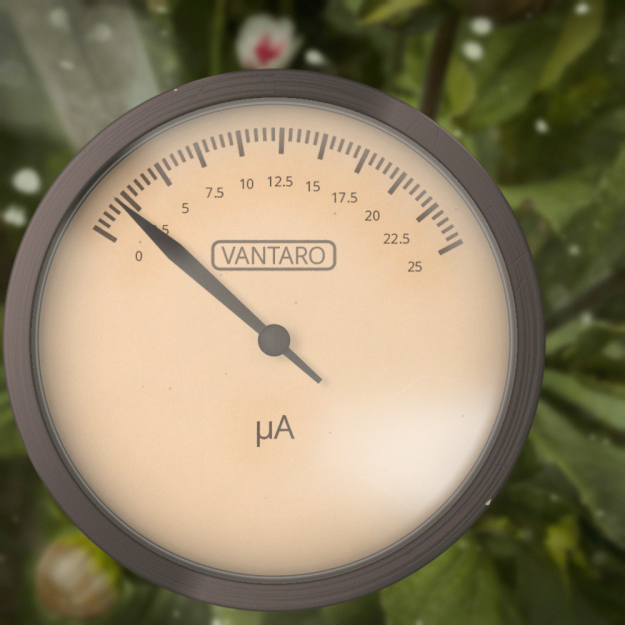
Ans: value=2 unit=µA
